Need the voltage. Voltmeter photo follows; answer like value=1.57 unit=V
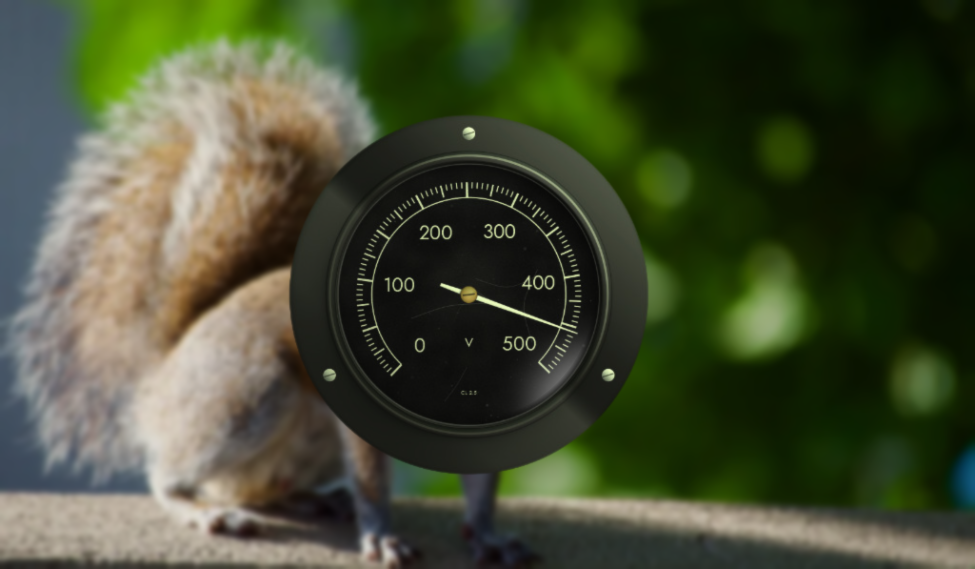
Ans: value=455 unit=V
